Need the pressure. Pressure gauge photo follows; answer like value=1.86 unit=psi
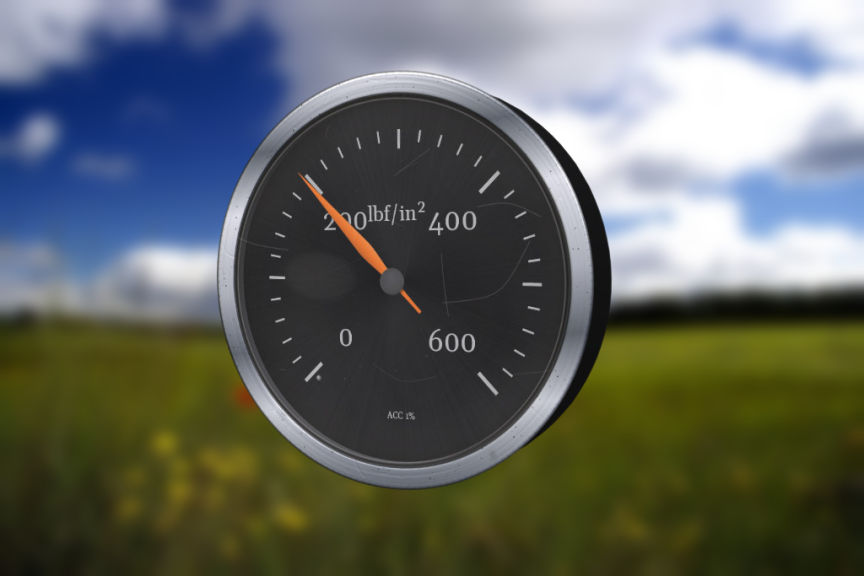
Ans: value=200 unit=psi
